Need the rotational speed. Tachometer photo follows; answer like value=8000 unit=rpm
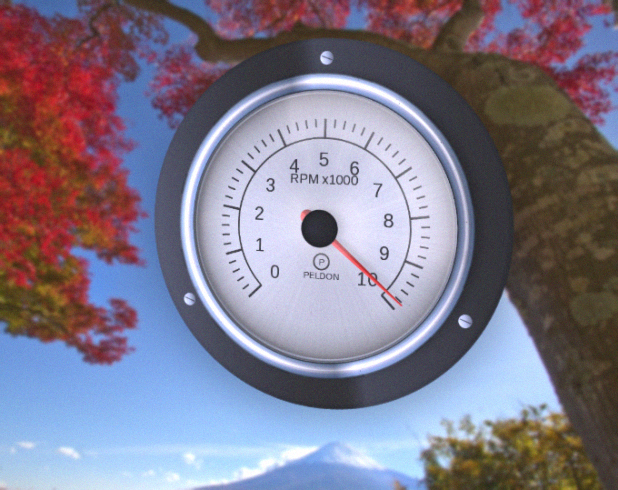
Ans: value=9800 unit=rpm
